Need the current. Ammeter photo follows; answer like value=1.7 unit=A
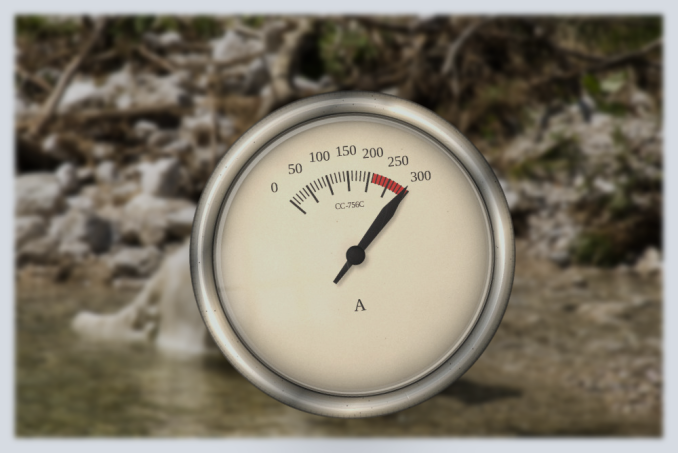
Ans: value=290 unit=A
